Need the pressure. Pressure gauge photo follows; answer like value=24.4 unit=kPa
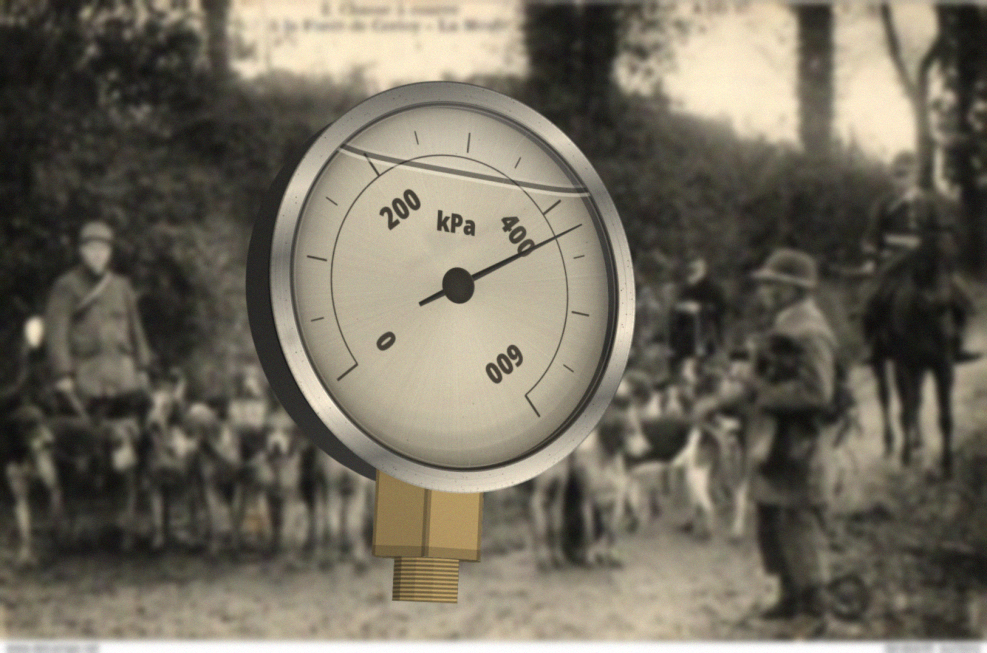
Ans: value=425 unit=kPa
